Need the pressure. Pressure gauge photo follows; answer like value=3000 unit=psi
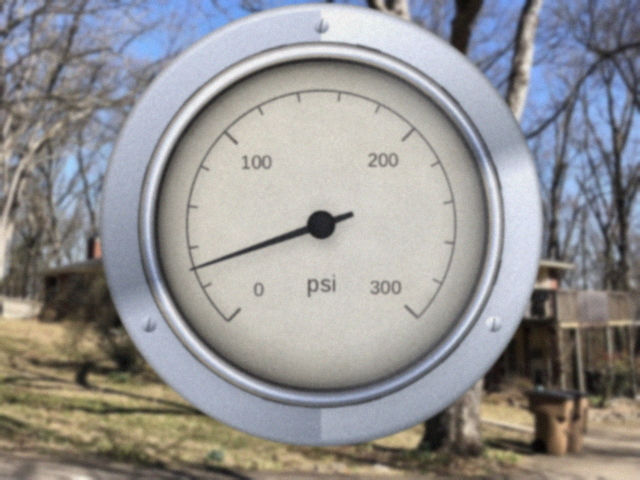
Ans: value=30 unit=psi
